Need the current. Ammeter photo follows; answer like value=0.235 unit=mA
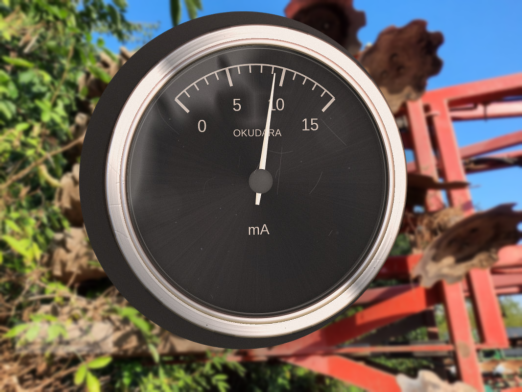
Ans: value=9 unit=mA
